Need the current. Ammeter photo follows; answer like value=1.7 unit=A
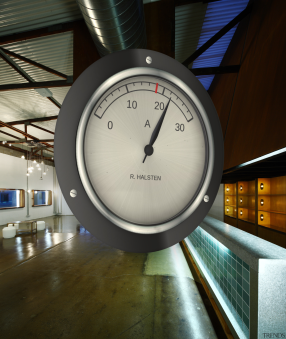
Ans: value=22 unit=A
